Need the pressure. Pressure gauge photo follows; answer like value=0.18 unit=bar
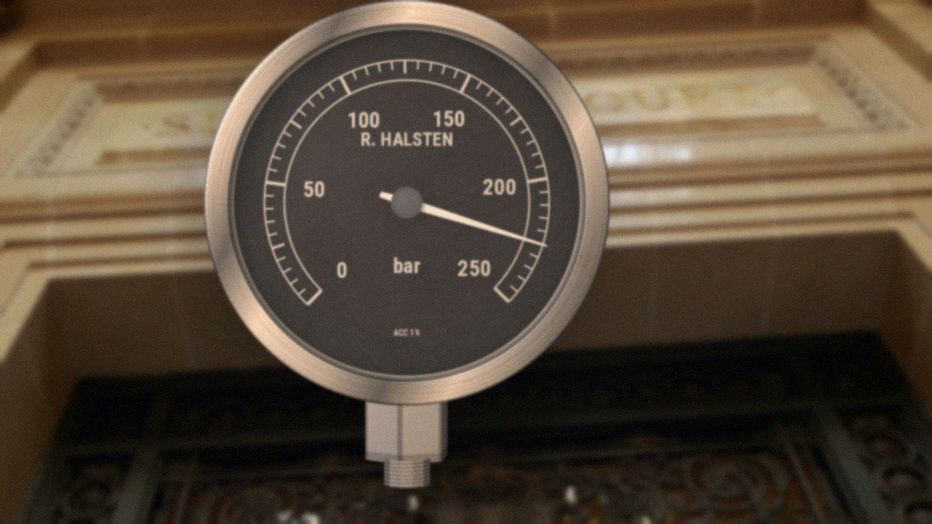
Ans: value=225 unit=bar
